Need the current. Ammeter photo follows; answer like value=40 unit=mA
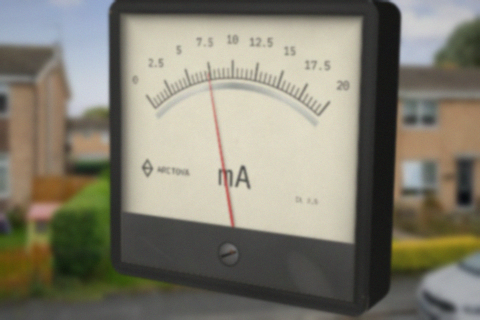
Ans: value=7.5 unit=mA
